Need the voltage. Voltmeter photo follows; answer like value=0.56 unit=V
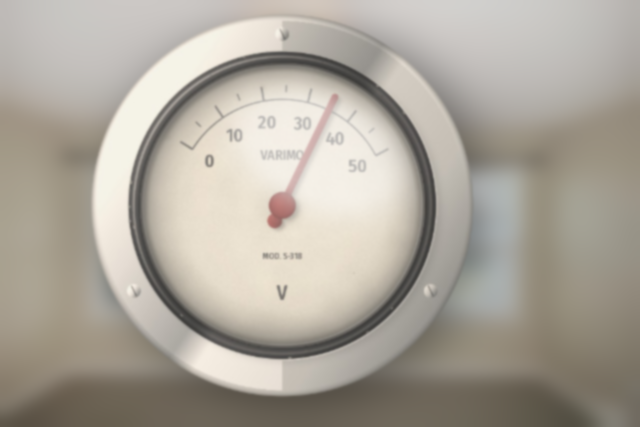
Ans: value=35 unit=V
